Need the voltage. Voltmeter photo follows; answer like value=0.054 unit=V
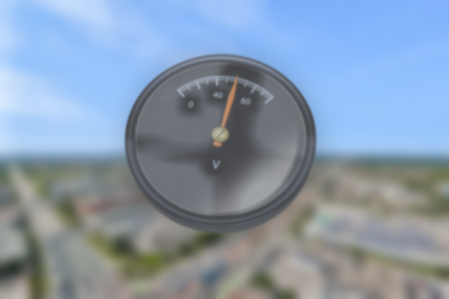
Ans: value=60 unit=V
